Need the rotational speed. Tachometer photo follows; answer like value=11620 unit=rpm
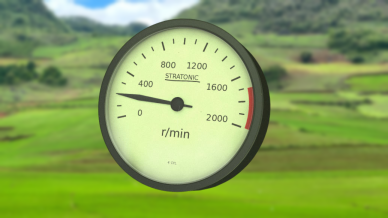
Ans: value=200 unit=rpm
